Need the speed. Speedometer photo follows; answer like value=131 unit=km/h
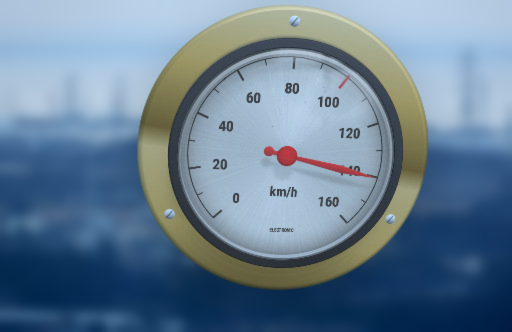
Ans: value=140 unit=km/h
